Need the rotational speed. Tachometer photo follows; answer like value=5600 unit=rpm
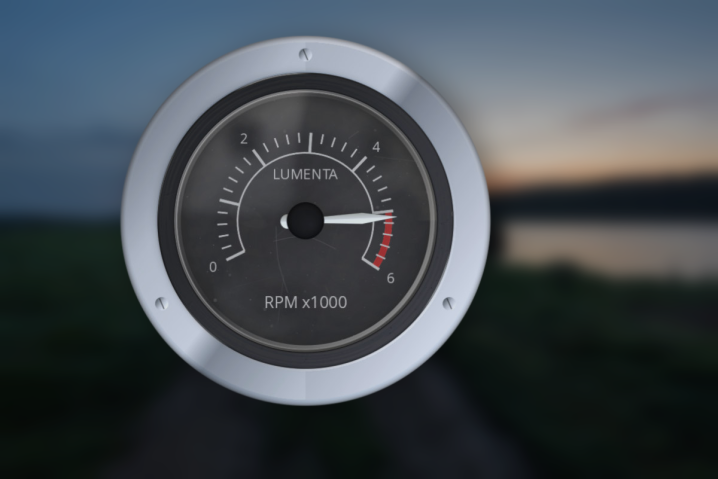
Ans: value=5100 unit=rpm
